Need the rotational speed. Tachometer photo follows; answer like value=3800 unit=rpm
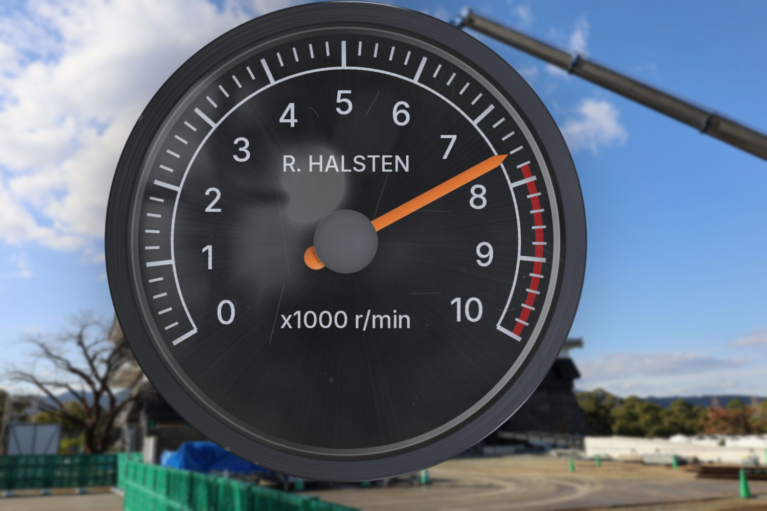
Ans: value=7600 unit=rpm
